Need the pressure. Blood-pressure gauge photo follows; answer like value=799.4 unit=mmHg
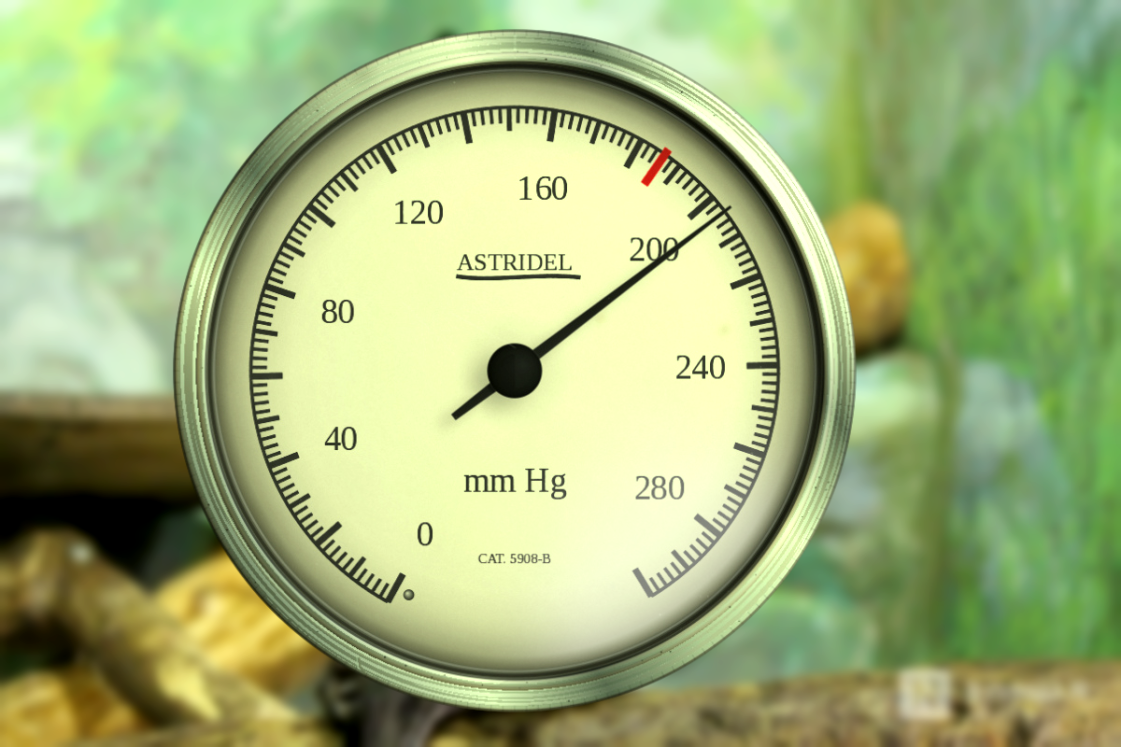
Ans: value=204 unit=mmHg
